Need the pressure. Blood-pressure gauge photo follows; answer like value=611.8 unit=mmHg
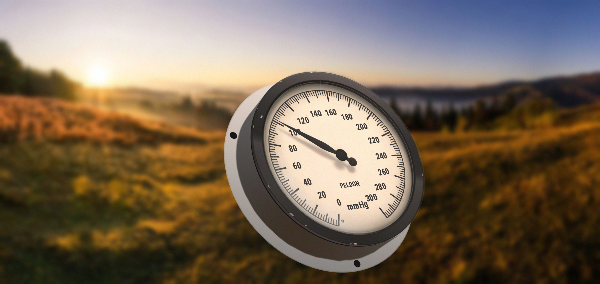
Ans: value=100 unit=mmHg
